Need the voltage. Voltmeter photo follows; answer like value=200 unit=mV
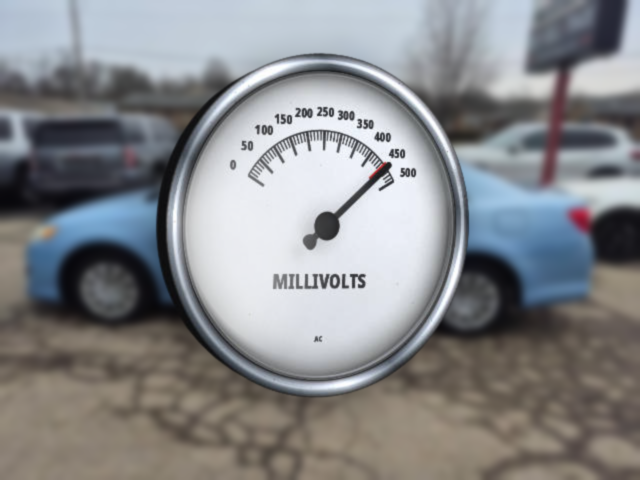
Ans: value=450 unit=mV
